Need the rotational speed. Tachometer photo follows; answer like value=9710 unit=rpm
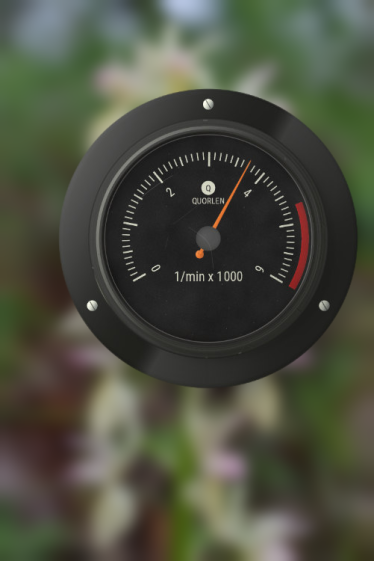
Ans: value=3700 unit=rpm
